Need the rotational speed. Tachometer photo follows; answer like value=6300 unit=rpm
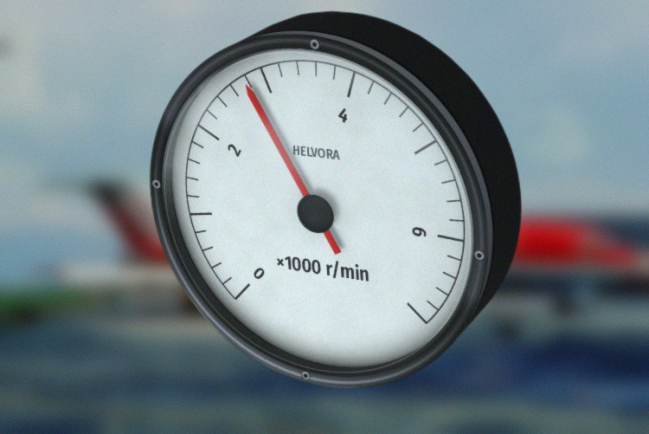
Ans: value=2800 unit=rpm
